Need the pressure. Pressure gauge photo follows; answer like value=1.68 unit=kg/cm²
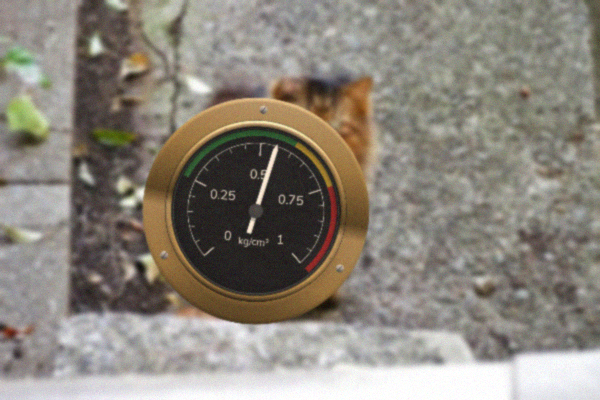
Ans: value=0.55 unit=kg/cm²
